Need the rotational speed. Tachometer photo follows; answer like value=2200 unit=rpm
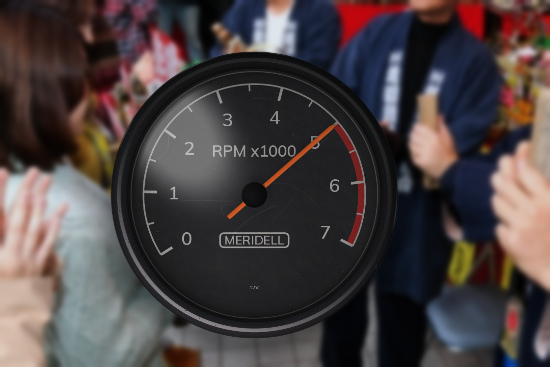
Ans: value=5000 unit=rpm
